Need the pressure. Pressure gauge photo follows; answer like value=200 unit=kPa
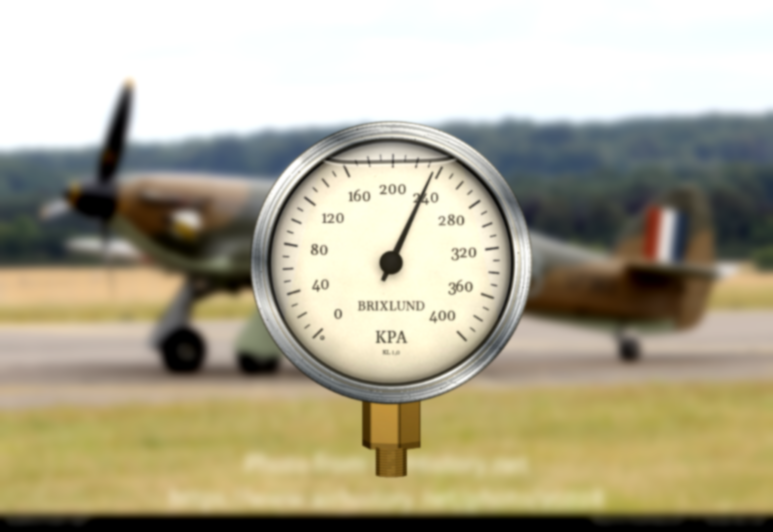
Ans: value=235 unit=kPa
